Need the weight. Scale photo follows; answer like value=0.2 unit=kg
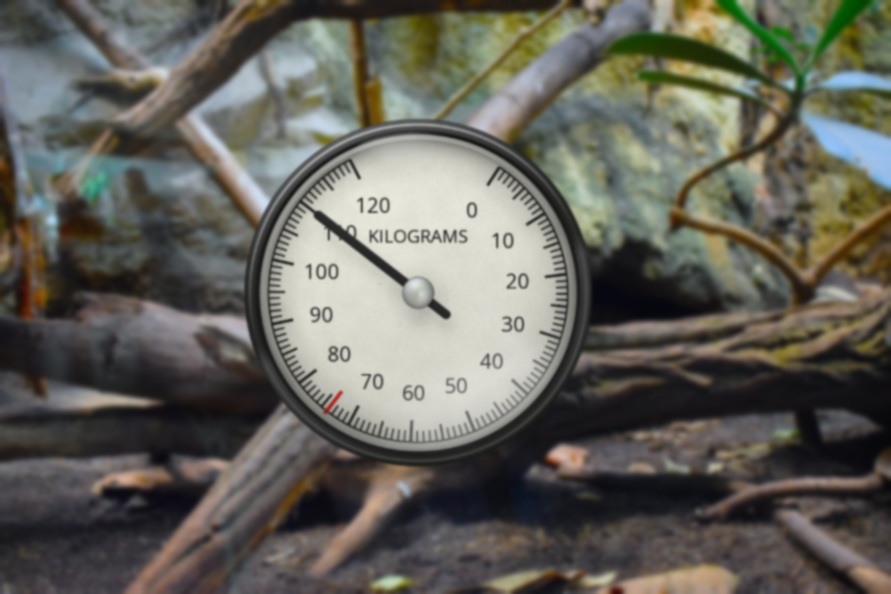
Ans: value=110 unit=kg
